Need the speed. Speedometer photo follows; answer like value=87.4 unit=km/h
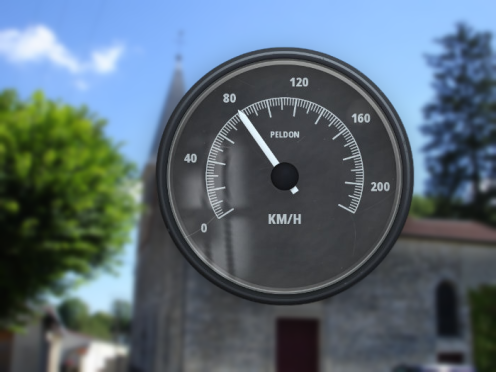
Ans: value=80 unit=km/h
